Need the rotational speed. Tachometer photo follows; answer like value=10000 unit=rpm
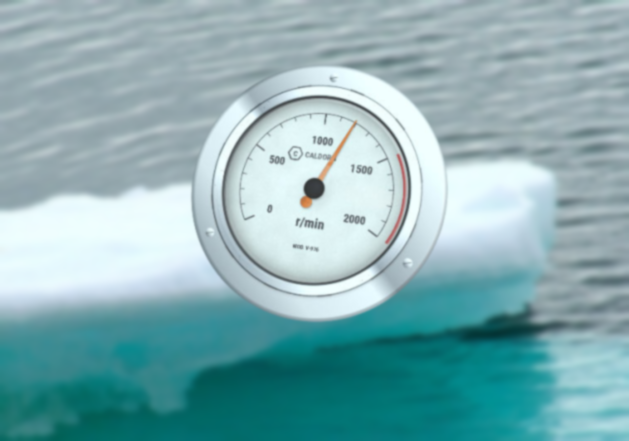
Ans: value=1200 unit=rpm
